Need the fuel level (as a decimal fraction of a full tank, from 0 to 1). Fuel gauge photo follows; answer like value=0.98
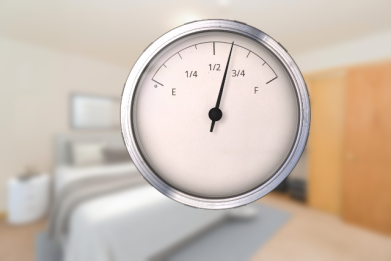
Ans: value=0.625
